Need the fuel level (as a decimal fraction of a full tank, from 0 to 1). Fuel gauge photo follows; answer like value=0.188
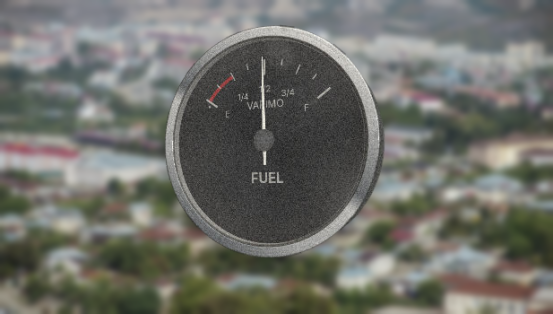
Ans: value=0.5
